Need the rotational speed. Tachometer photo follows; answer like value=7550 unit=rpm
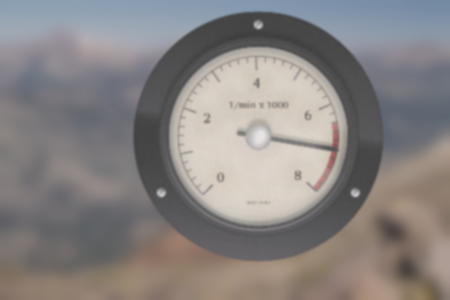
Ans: value=7000 unit=rpm
